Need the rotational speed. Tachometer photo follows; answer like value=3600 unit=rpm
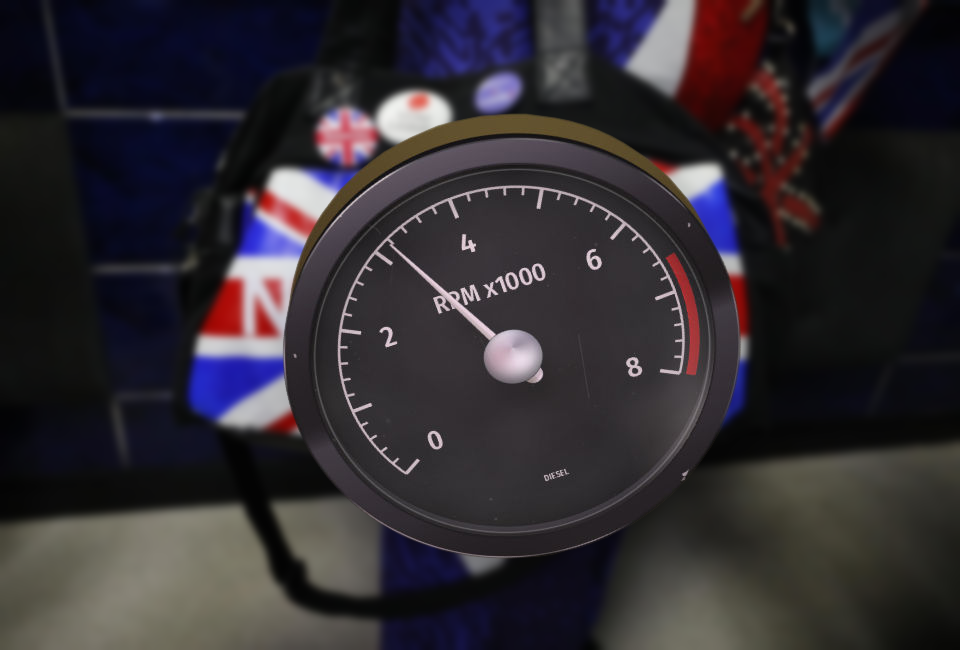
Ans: value=3200 unit=rpm
